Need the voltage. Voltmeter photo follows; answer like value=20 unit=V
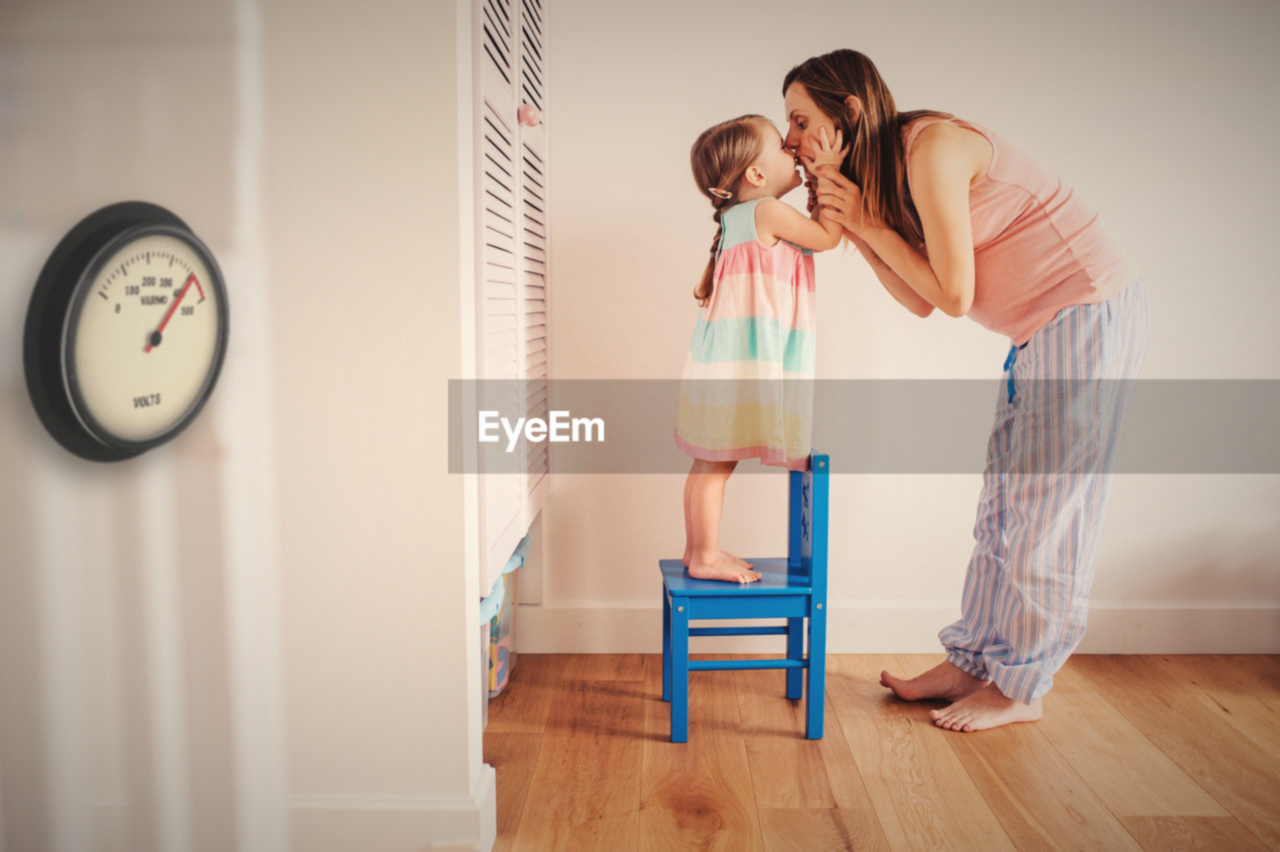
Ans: value=400 unit=V
